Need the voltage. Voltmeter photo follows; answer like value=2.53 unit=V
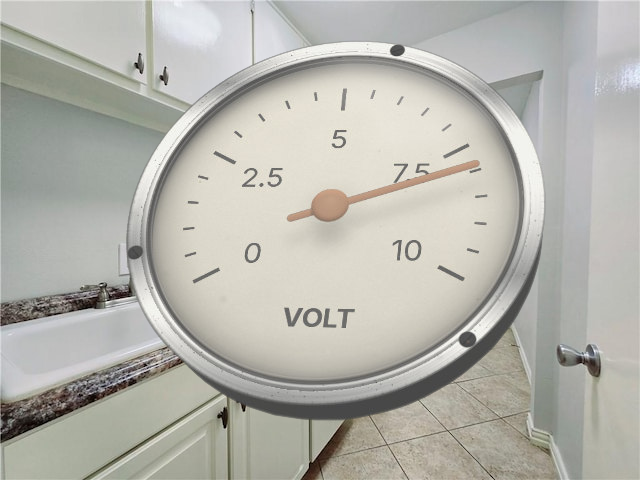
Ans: value=8 unit=V
